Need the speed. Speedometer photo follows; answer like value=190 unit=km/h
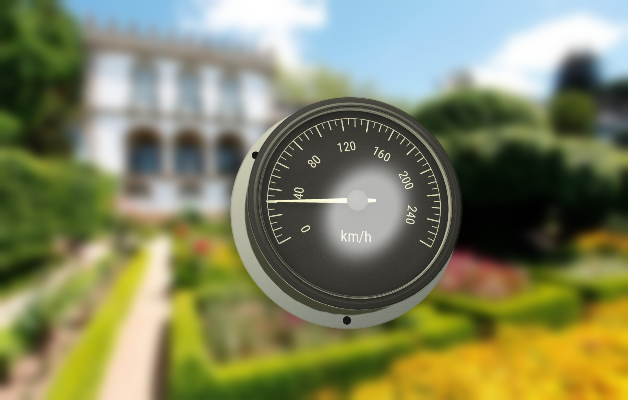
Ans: value=30 unit=km/h
